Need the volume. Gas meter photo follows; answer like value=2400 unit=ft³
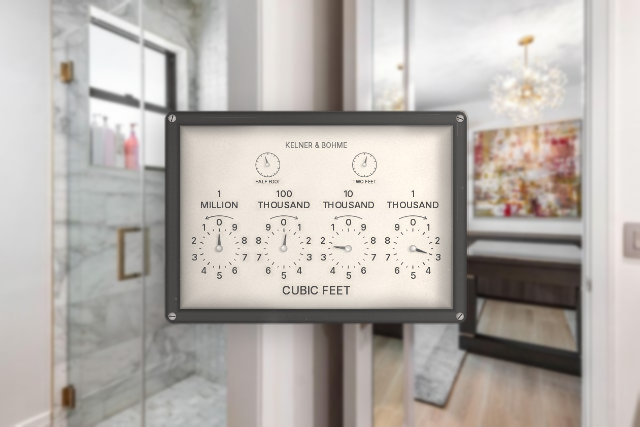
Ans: value=2300 unit=ft³
